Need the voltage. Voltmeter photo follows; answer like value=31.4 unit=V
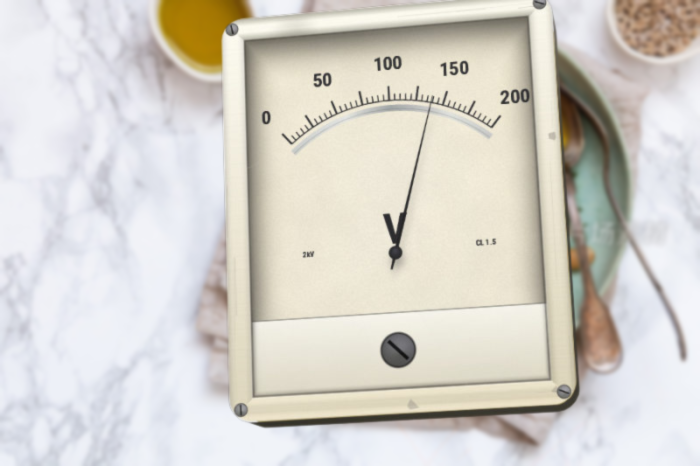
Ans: value=140 unit=V
